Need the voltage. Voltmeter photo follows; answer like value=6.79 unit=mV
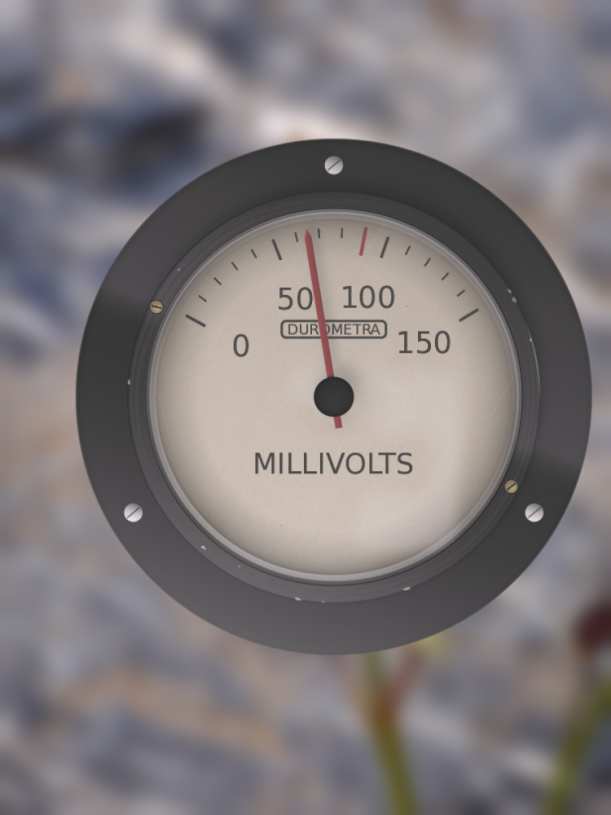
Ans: value=65 unit=mV
